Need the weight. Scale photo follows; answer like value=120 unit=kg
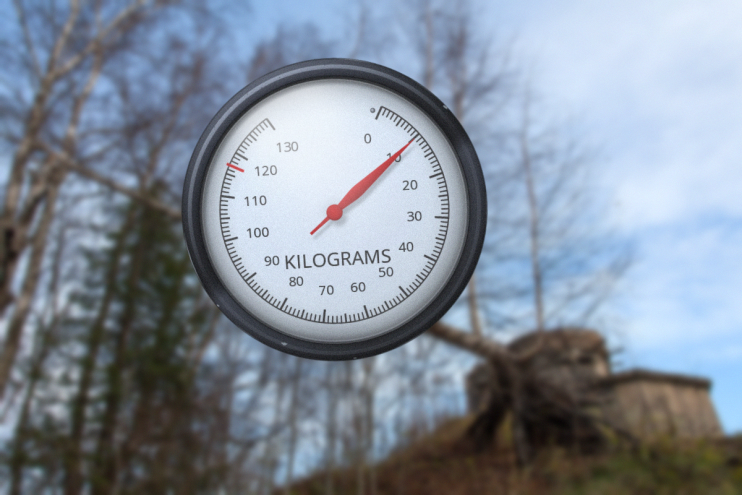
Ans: value=10 unit=kg
